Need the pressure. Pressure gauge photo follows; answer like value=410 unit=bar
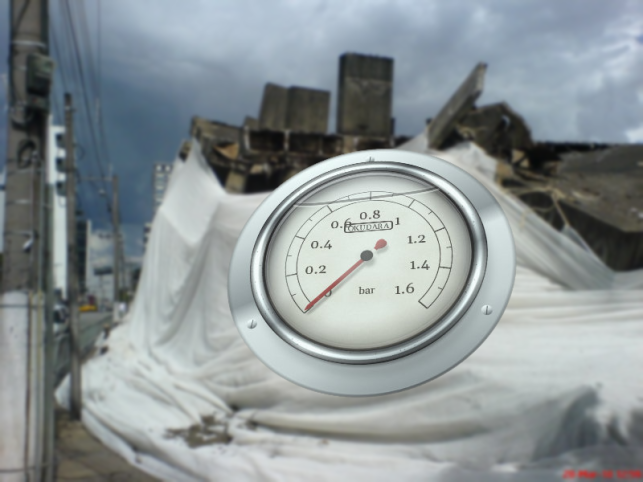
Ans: value=0 unit=bar
